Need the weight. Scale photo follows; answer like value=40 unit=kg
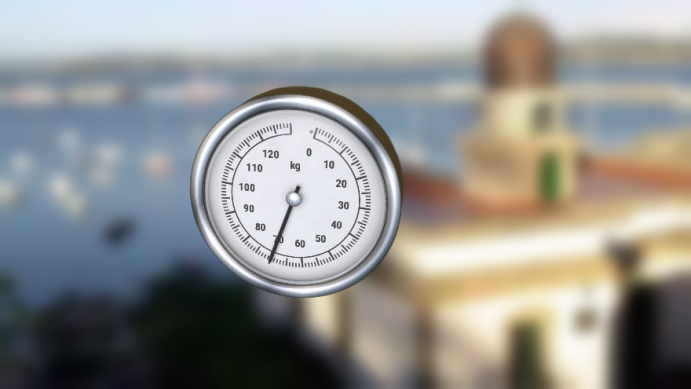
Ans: value=70 unit=kg
